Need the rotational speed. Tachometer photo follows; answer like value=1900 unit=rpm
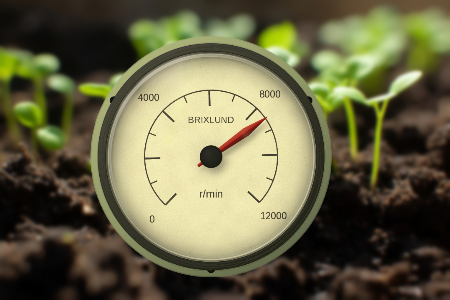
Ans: value=8500 unit=rpm
